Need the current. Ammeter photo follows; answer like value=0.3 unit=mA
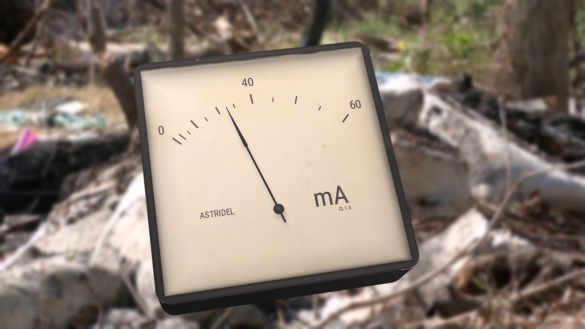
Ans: value=32.5 unit=mA
